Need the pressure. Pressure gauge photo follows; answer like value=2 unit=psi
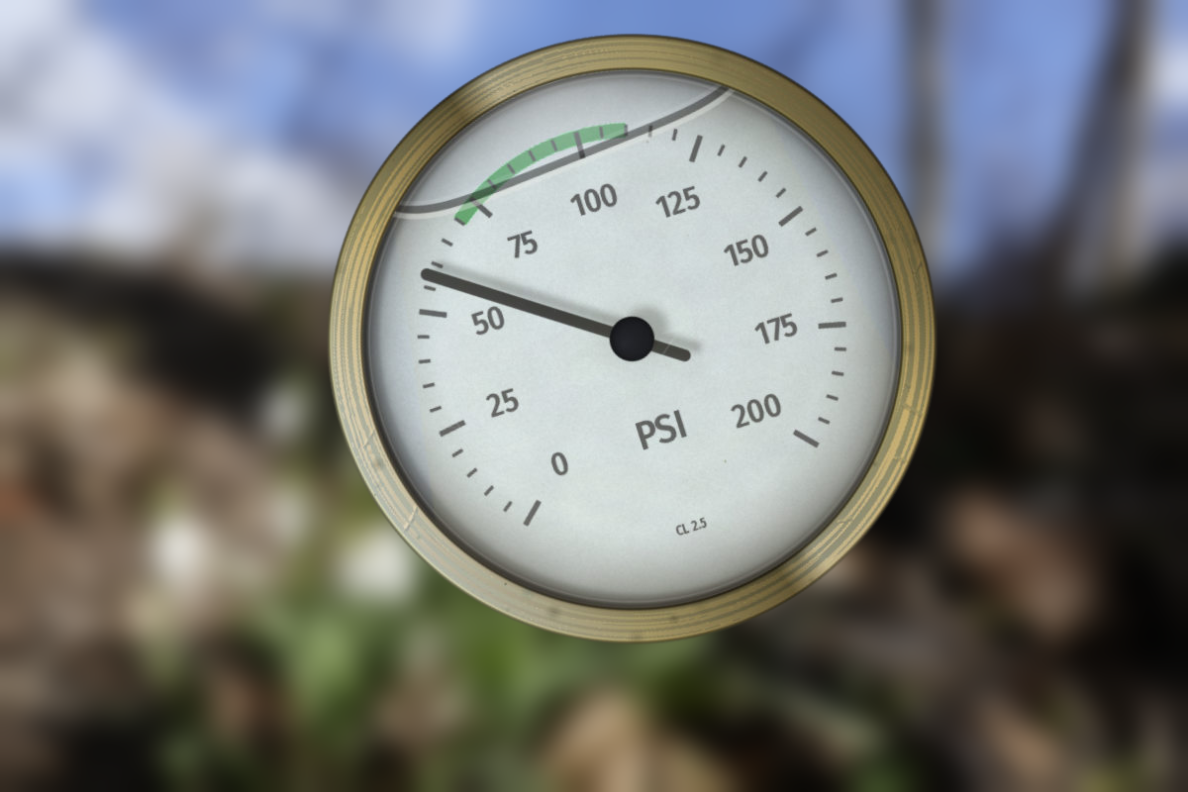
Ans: value=57.5 unit=psi
